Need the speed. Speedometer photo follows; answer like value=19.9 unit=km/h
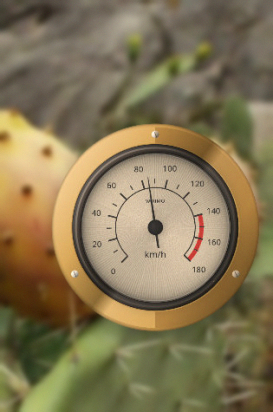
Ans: value=85 unit=km/h
